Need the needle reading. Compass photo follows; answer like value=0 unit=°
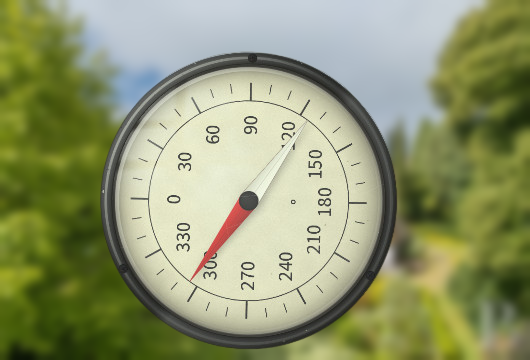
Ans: value=305 unit=°
